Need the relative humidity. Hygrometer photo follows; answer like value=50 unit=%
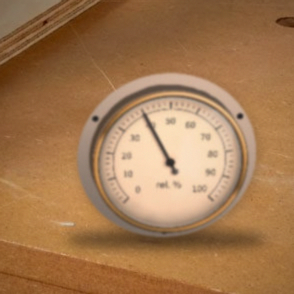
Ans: value=40 unit=%
